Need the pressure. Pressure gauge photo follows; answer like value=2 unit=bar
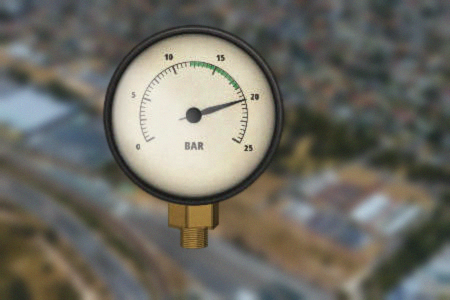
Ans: value=20 unit=bar
